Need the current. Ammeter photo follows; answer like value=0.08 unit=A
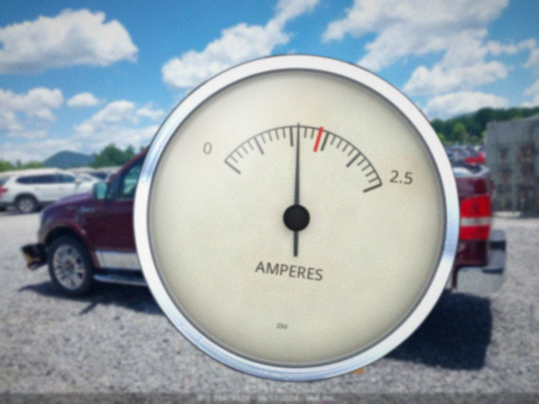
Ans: value=1.1 unit=A
